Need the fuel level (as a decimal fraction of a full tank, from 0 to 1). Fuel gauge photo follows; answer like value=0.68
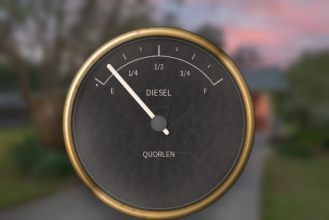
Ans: value=0.125
